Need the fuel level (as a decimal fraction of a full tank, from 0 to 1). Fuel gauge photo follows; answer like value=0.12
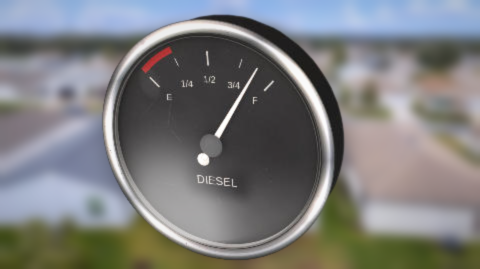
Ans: value=0.875
